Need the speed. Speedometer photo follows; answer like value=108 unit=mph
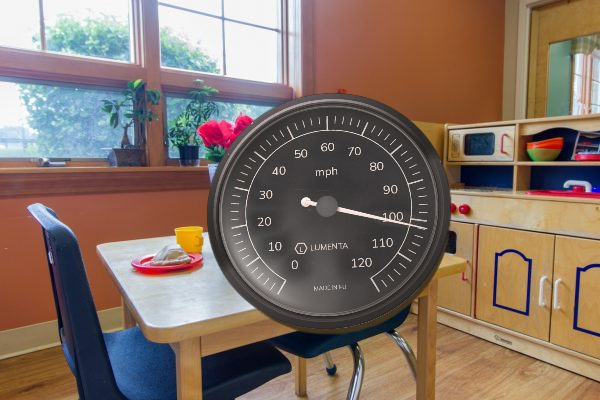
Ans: value=102 unit=mph
